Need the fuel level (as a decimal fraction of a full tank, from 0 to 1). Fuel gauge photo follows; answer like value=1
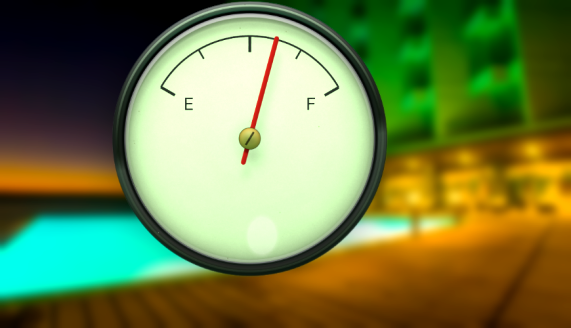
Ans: value=0.625
